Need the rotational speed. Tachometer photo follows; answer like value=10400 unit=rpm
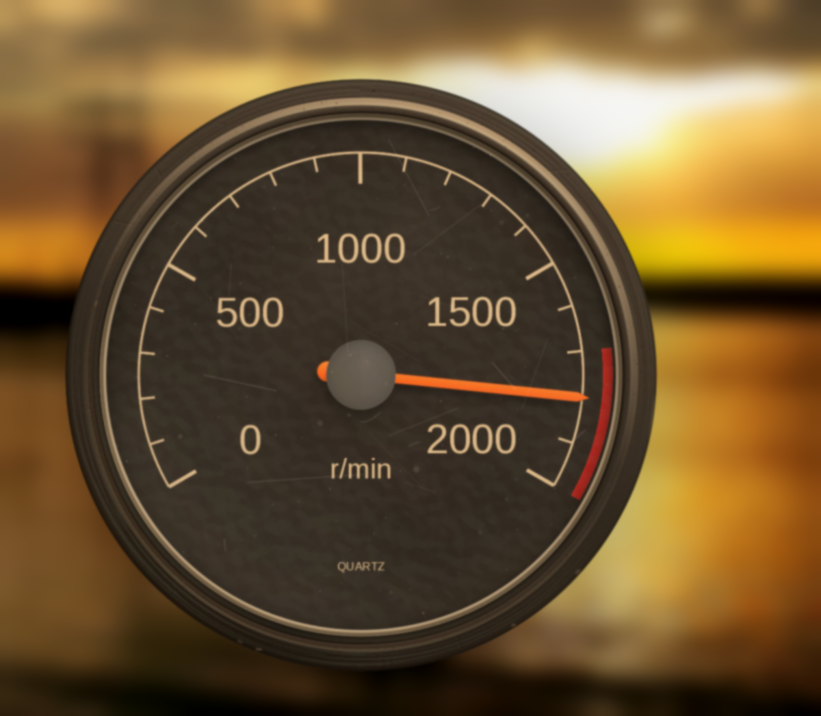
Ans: value=1800 unit=rpm
